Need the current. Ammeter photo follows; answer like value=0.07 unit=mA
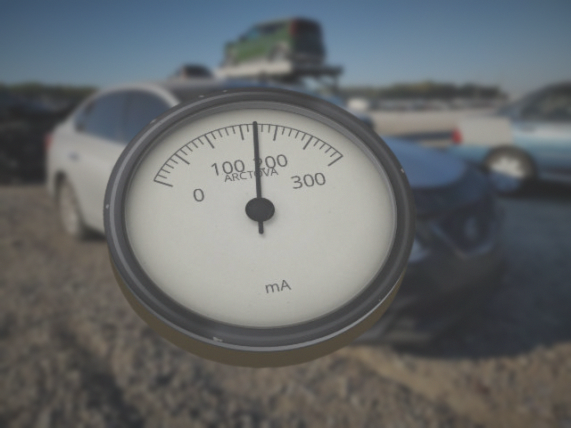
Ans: value=170 unit=mA
